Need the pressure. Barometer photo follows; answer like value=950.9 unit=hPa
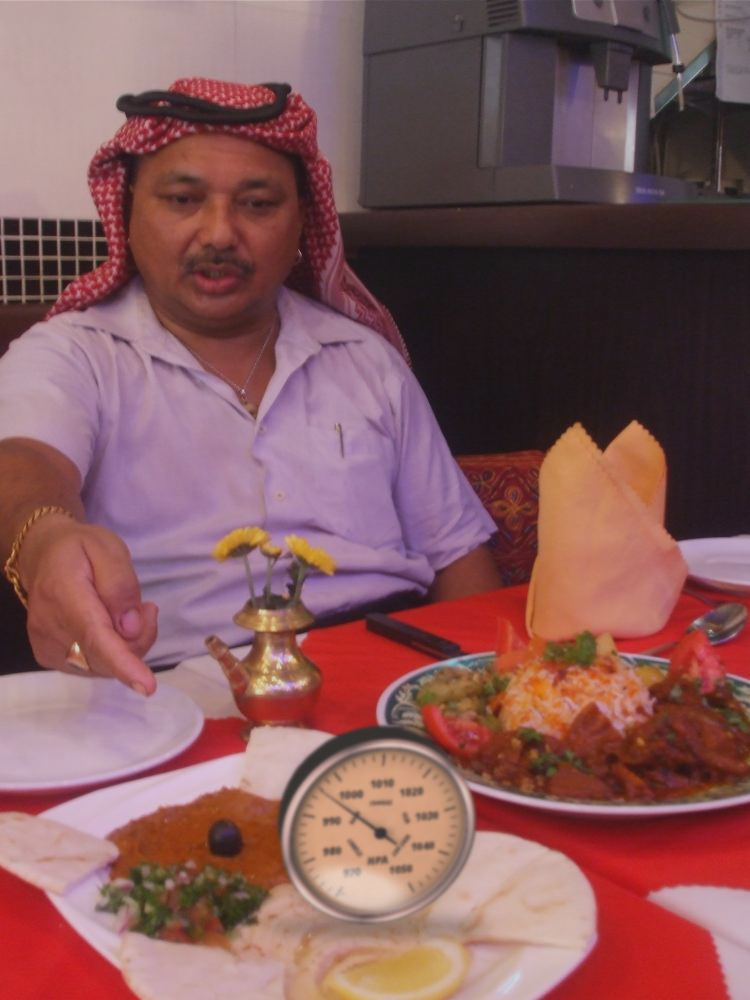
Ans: value=996 unit=hPa
